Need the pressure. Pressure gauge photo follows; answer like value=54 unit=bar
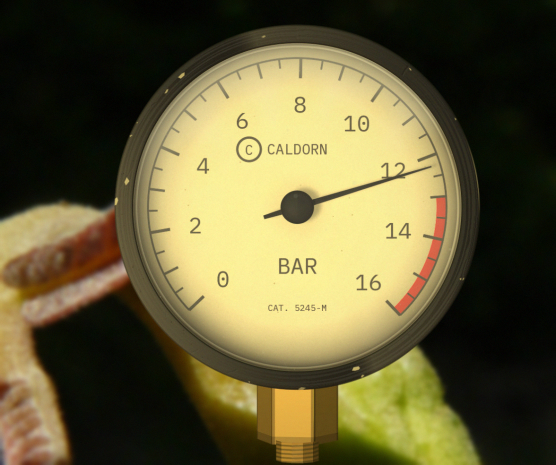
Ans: value=12.25 unit=bar
